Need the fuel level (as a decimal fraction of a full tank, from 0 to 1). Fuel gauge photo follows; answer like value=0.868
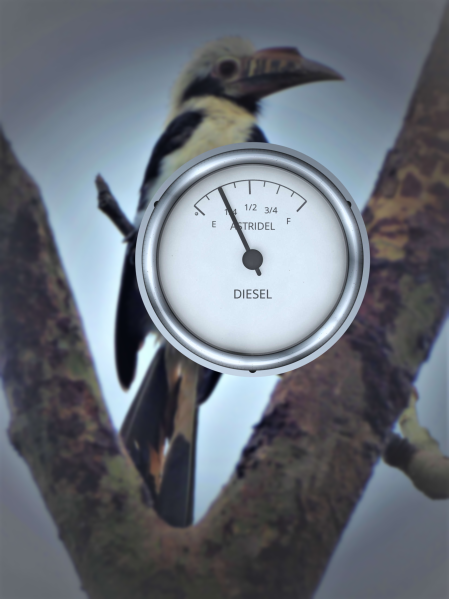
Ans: value=0.25
